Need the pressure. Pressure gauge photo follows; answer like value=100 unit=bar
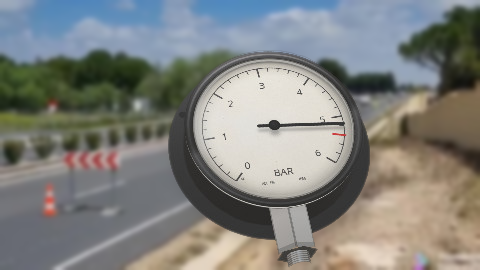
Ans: value=5.2 unit=bar
